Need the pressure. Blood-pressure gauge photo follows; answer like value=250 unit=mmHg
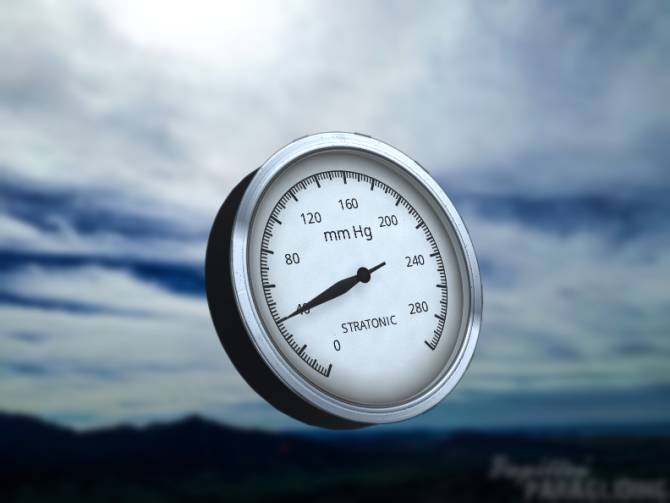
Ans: value=40 unit=mmHg
